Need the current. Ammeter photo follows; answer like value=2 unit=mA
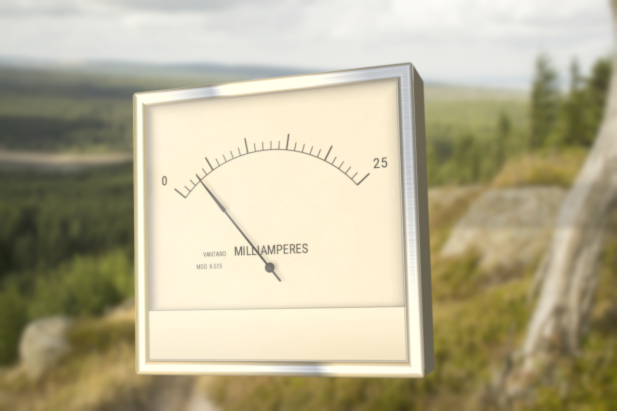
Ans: value=3 unit=mA
